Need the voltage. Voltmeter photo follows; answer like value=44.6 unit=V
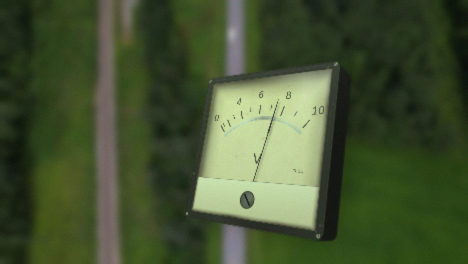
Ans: value=7.5 unit=V
